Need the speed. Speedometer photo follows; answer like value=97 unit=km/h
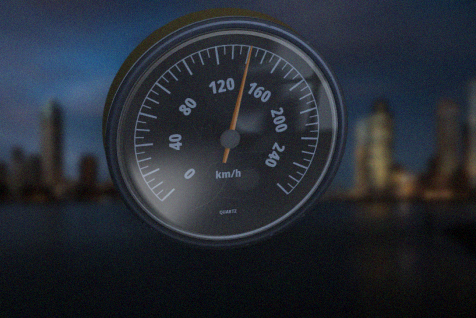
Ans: value=140 unit=km/h
